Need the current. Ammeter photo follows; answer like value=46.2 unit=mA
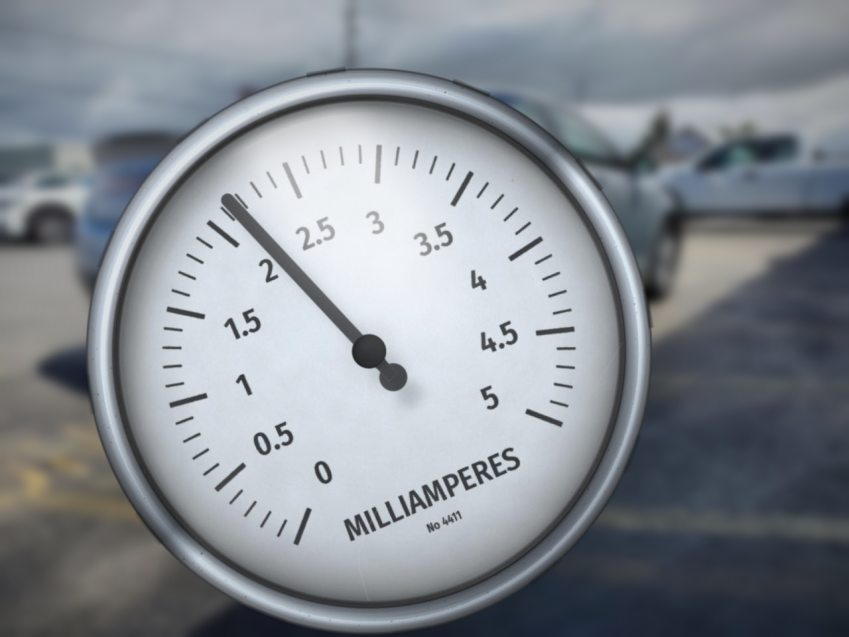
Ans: value=2.15 unit=mA
